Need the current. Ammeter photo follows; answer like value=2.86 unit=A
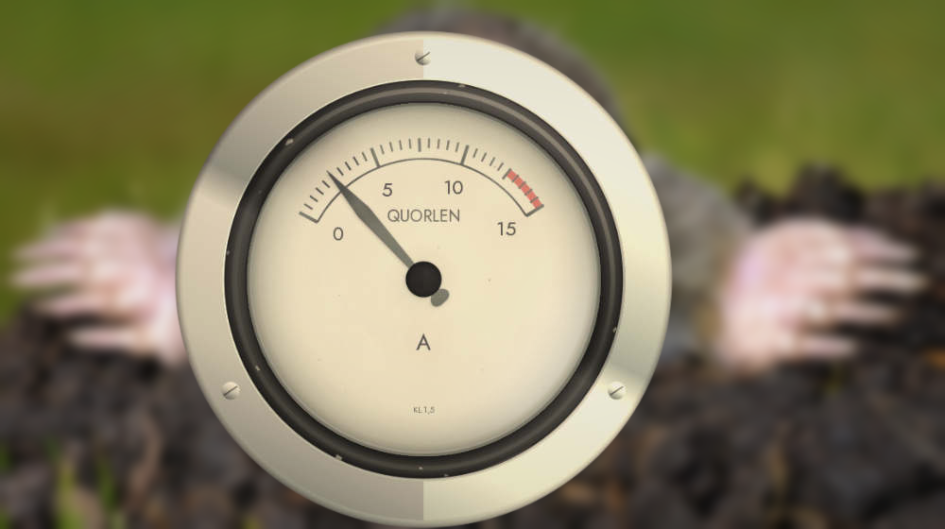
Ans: value=2.5 unit=A
